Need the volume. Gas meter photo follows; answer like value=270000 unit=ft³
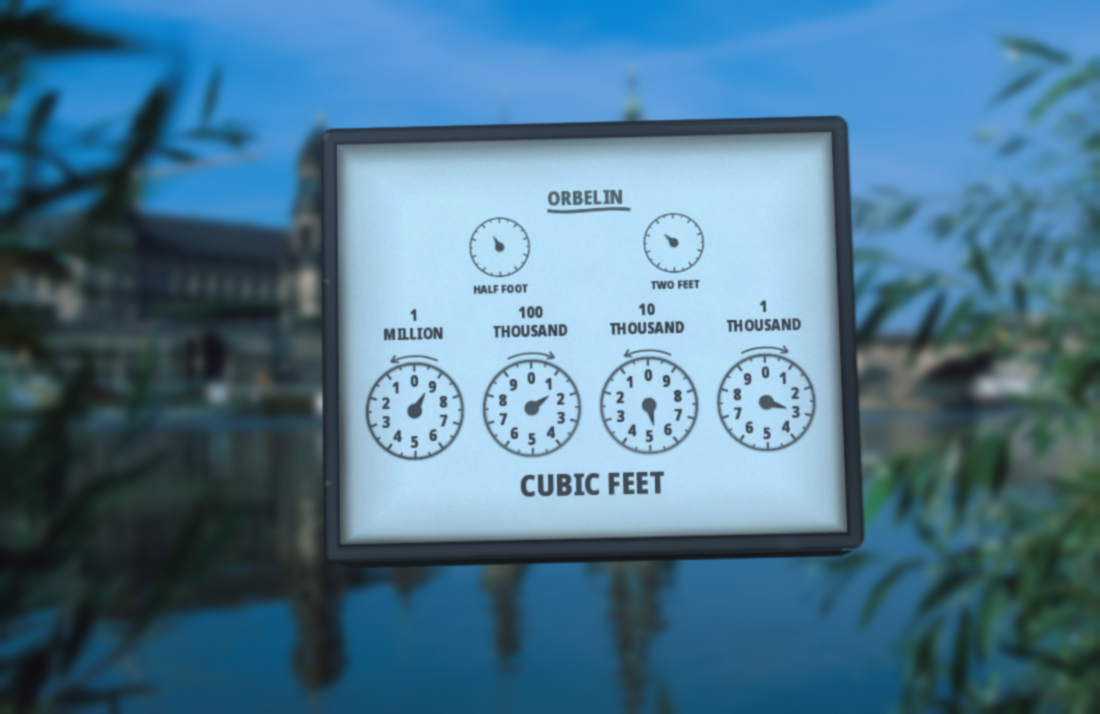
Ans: value=915300 unit=ft³
